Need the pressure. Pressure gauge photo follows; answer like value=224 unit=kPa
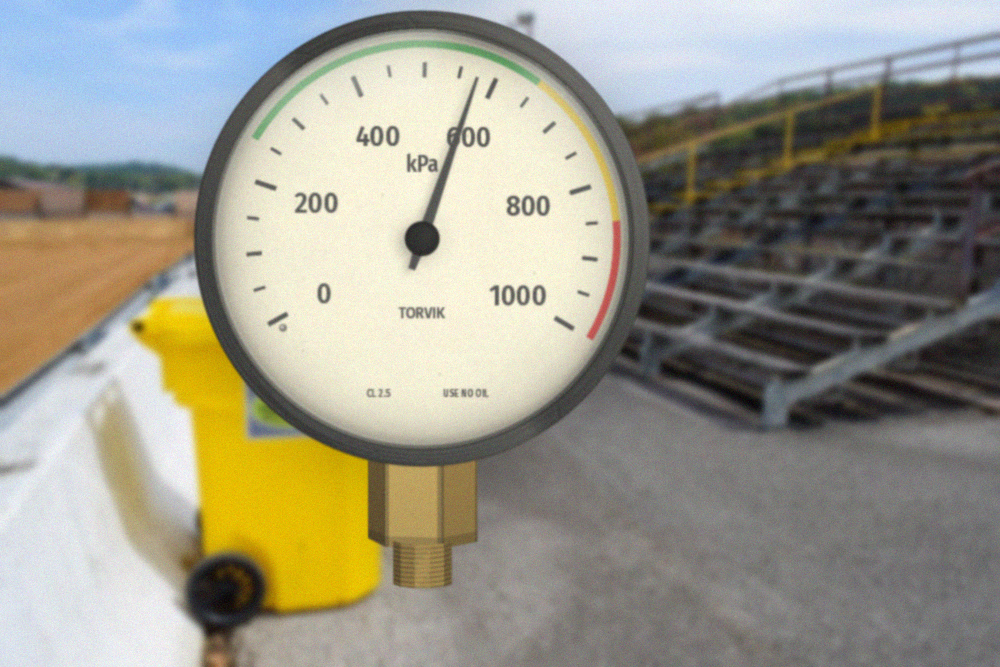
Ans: value=575 unit=kPa
